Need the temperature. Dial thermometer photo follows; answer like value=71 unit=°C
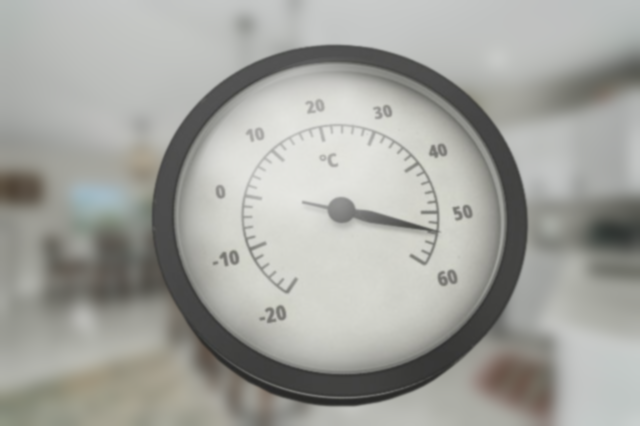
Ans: value=54 unit=°C
